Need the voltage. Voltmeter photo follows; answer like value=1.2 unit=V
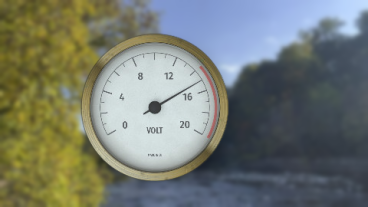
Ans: value=15 unit=V
